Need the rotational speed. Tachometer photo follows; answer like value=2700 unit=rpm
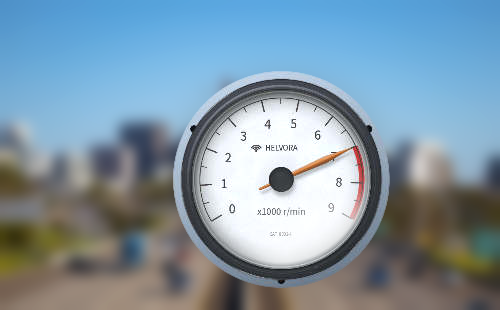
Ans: value=7000 unit=rpm
